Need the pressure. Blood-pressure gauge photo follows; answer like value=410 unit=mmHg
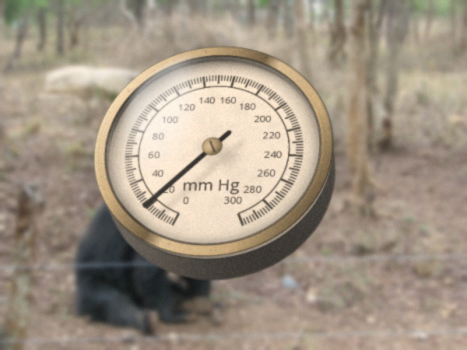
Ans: value=20 unit=mmHg
